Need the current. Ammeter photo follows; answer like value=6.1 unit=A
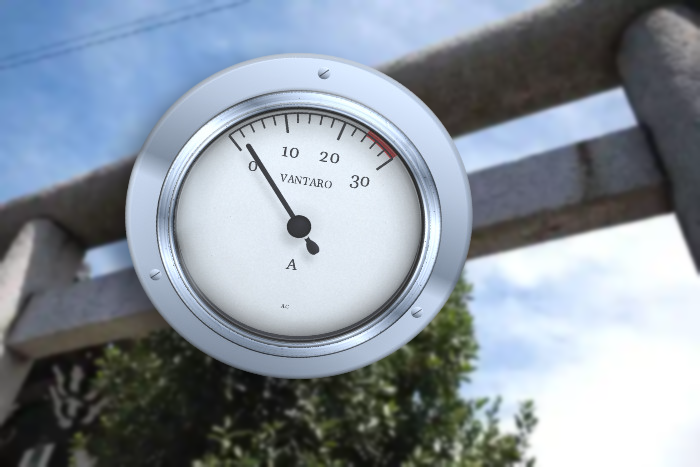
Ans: value=2 unit=A
